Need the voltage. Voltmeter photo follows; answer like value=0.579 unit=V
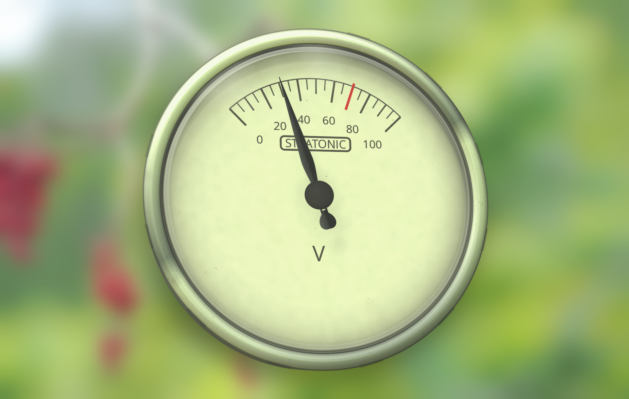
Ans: value=30 unit=V
